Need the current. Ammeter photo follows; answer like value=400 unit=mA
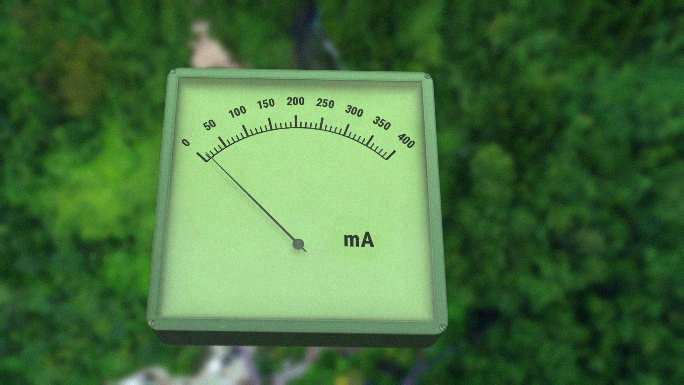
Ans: value=10 unit=mA
